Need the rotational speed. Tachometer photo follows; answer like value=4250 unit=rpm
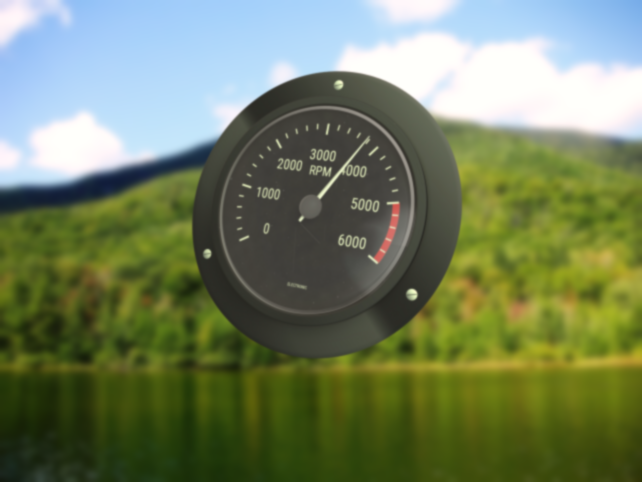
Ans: value=3800 unit=rpm
